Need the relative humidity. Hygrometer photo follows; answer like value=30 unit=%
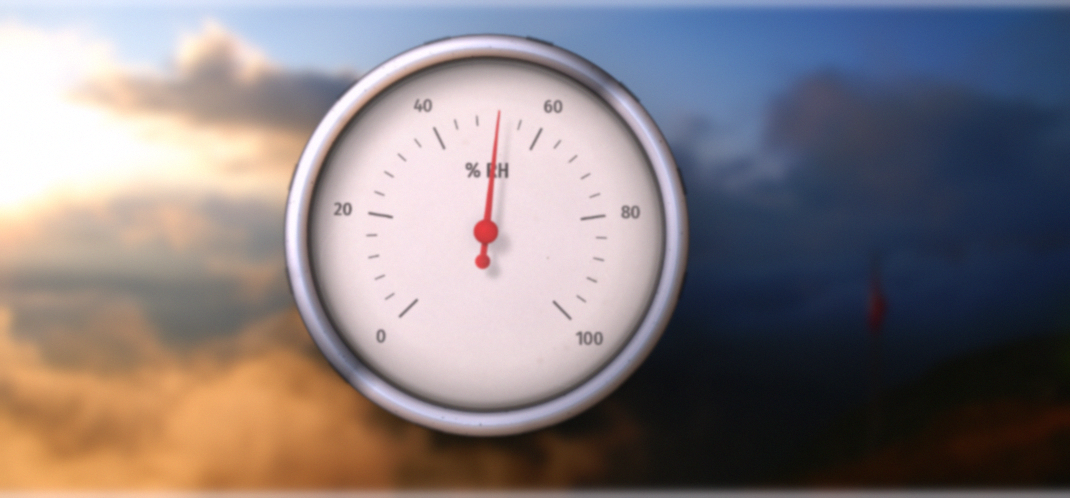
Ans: value=52 unit=%
